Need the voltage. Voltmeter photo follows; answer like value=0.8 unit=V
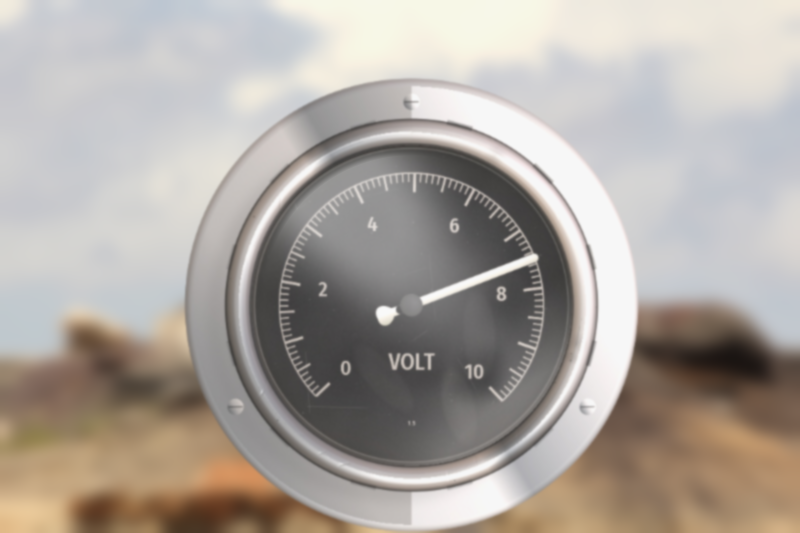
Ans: value=7.5 unit=V
